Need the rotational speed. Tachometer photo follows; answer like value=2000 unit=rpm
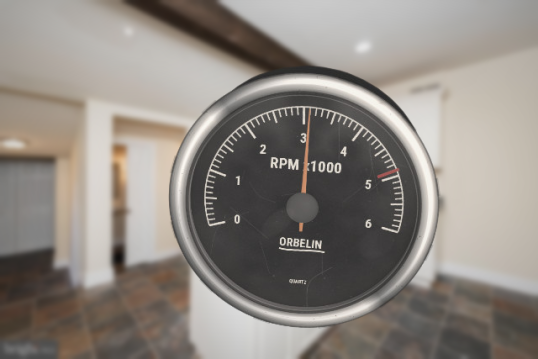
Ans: value=3100 unit=rpm
